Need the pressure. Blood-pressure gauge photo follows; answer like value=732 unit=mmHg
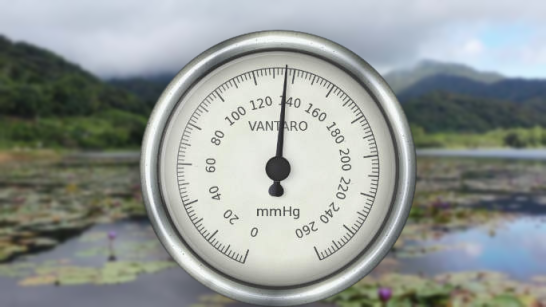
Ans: value=136 unit=mmHg
